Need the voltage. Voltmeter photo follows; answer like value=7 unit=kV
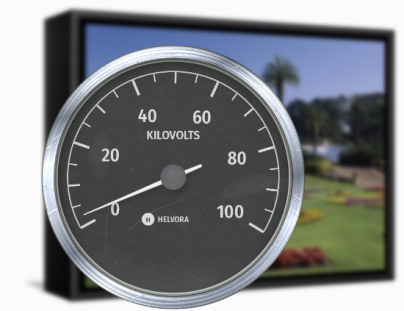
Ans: value=2.5 unit=kV
